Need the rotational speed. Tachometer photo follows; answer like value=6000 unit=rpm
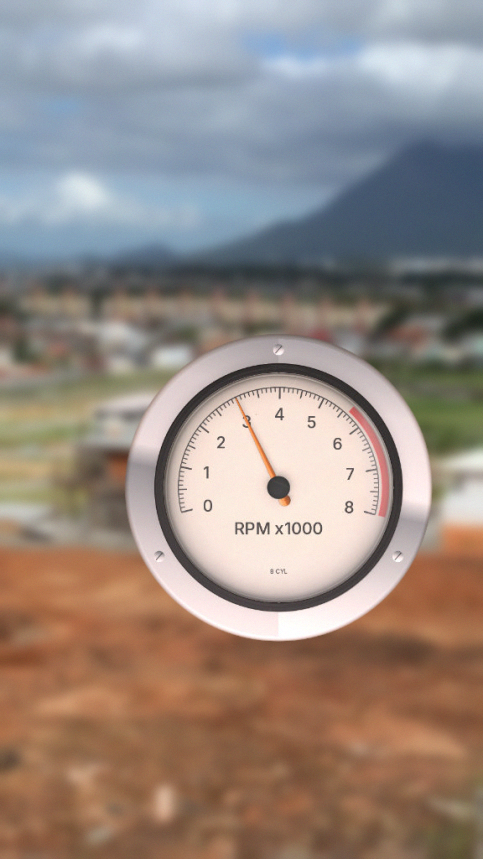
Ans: value=3000 unit=rpm
